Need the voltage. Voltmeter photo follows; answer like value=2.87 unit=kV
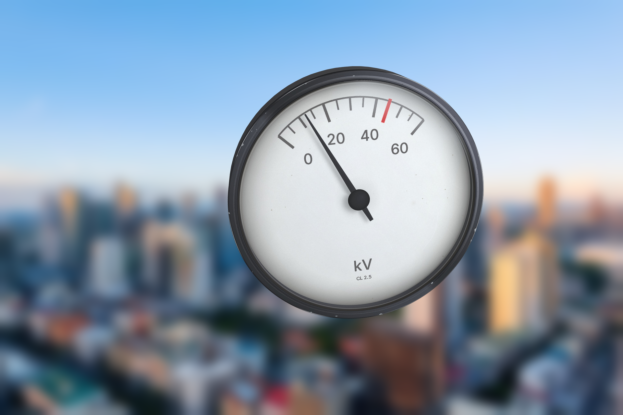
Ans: value=12.5 unit=kV
